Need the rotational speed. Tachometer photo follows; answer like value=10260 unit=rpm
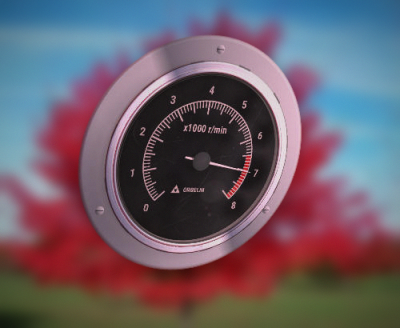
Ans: value=7000 unit=rpm
